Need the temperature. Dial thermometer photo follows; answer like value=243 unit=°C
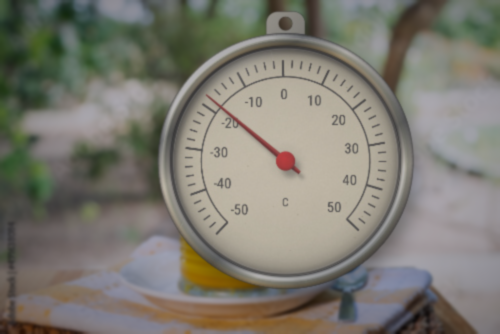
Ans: value=-18 unit=°C
